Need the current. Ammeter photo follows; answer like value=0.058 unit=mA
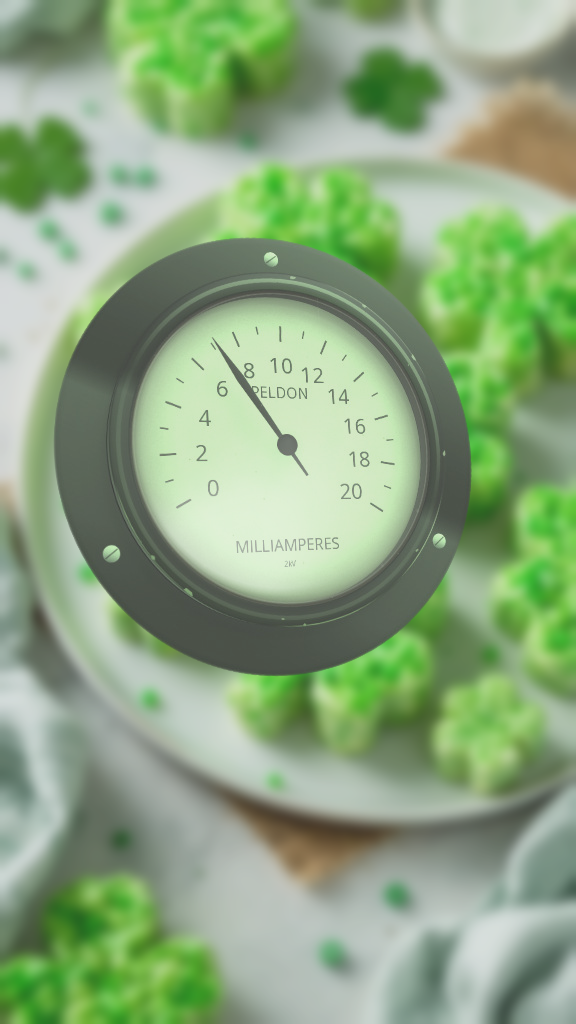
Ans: value=7 unit=mA
